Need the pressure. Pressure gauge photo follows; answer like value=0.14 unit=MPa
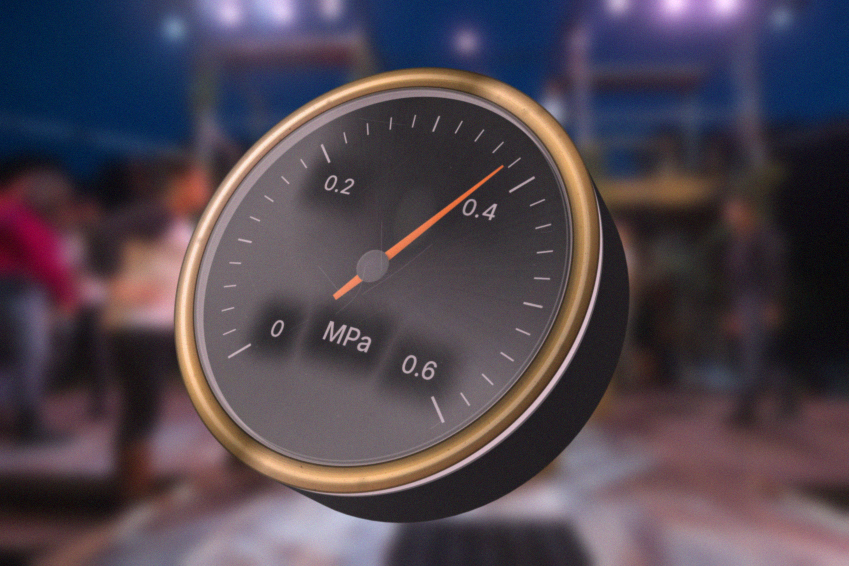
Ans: value=0.38 unit=MPa
